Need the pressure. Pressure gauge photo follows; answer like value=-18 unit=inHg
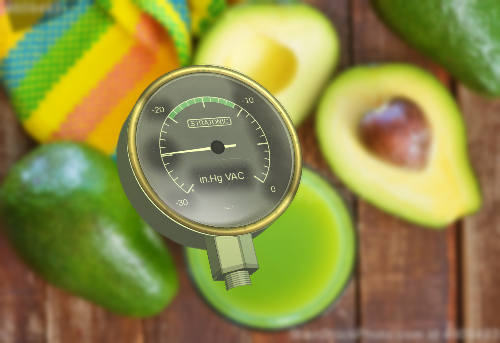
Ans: value=-25 unit=inHg
